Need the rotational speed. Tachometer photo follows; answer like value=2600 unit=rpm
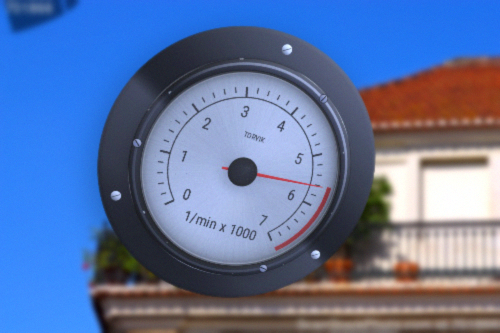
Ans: value=5600 unit=rpm
